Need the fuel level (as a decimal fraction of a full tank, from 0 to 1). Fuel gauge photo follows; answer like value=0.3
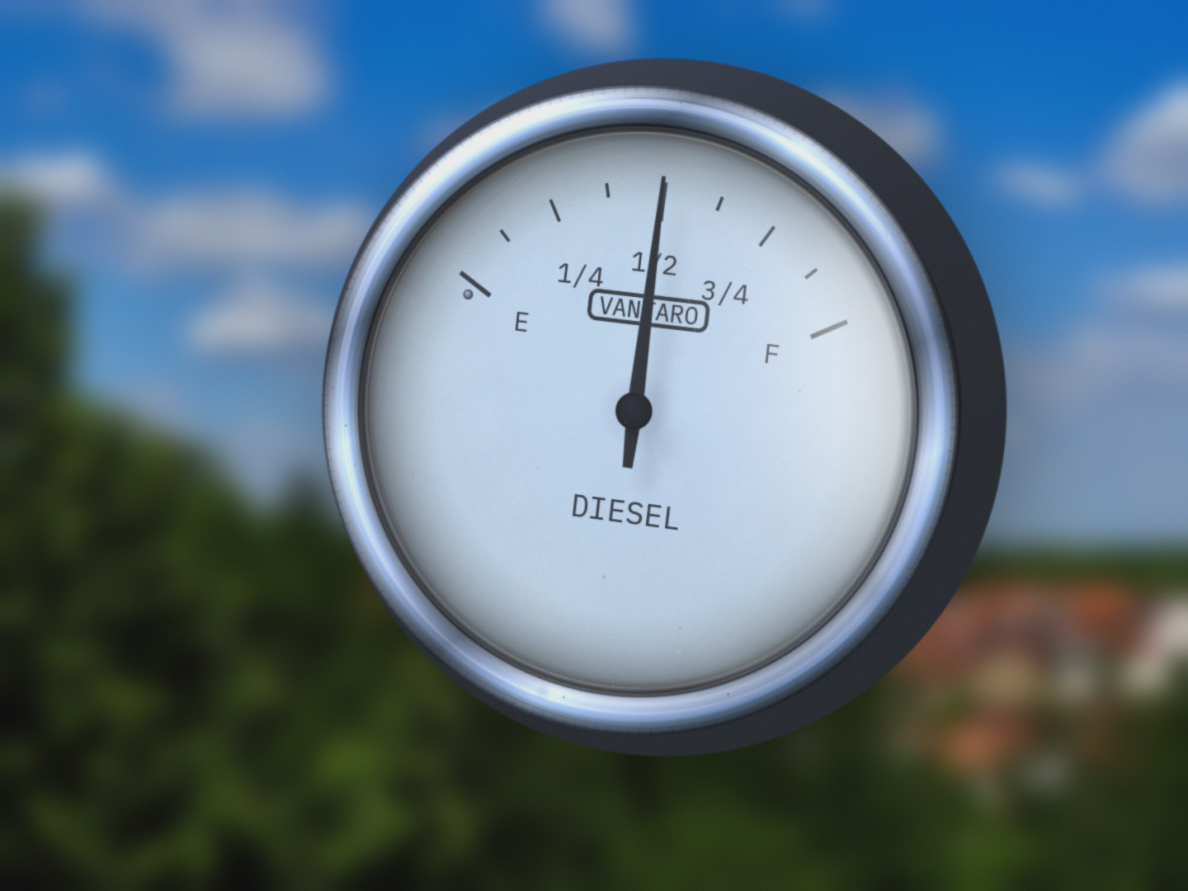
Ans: value=0.5
